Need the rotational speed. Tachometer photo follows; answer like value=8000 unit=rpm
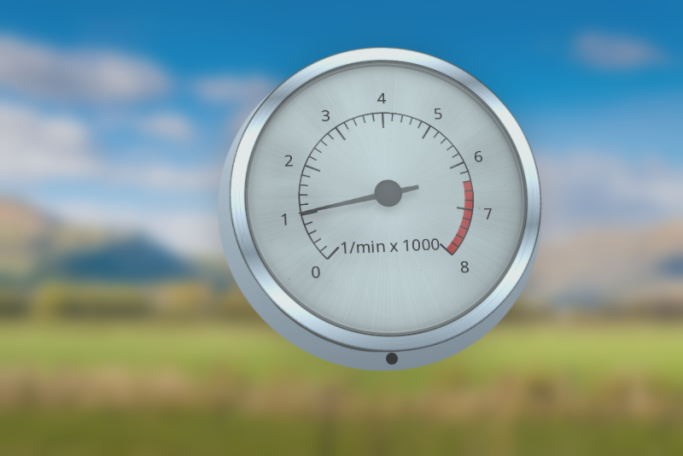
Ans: value=1000 unit=rpm
